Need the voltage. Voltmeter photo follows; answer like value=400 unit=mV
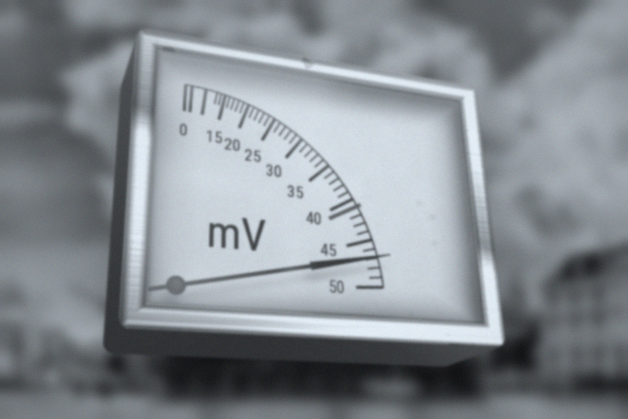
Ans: value=47 unit=mV
